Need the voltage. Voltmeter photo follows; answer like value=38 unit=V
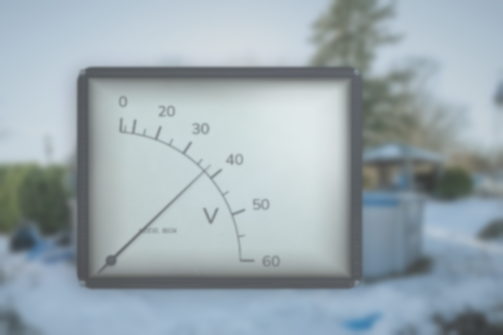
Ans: value=37.5 unit=V
